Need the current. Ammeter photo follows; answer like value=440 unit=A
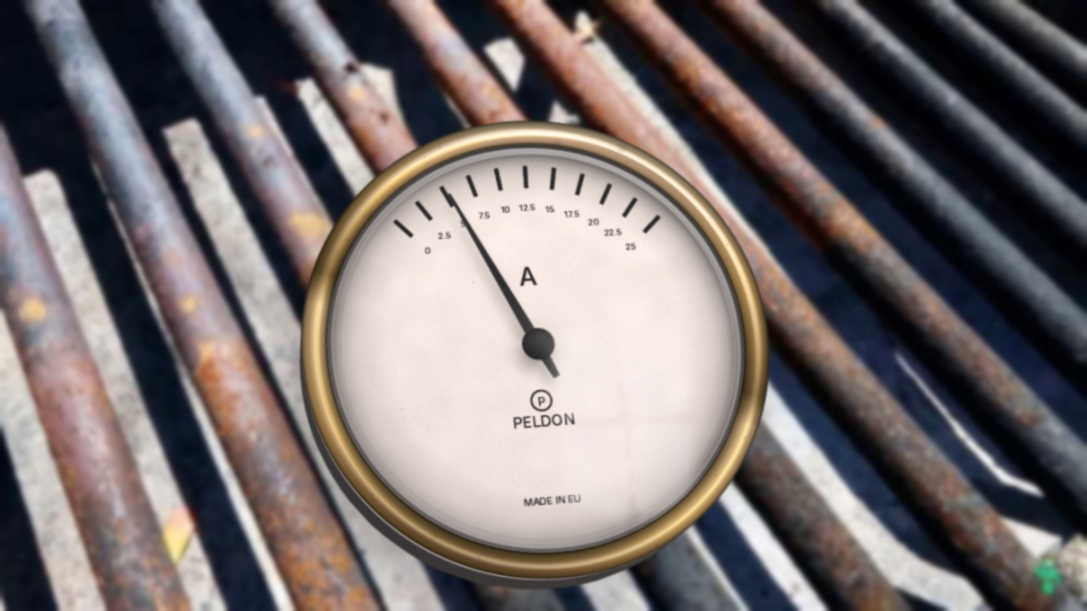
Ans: value=5 unit=A
